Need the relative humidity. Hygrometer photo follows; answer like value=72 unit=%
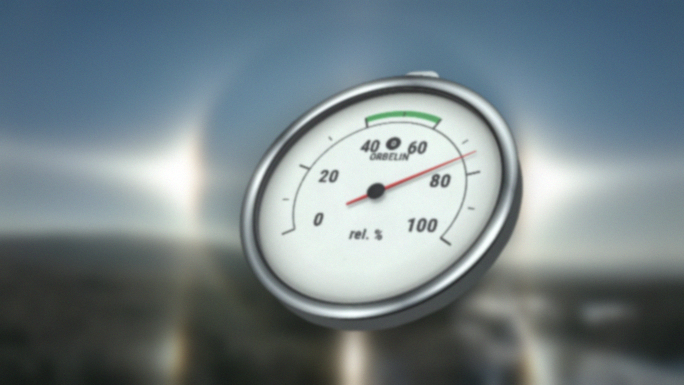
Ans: value=75 unit=%
